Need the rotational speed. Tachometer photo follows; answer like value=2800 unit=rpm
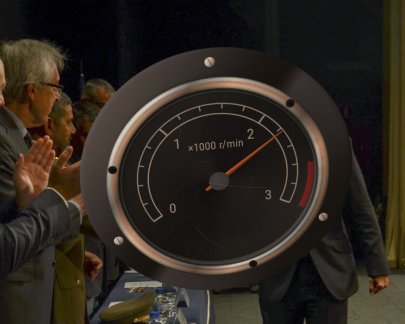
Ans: value=2200 unit=rpm
